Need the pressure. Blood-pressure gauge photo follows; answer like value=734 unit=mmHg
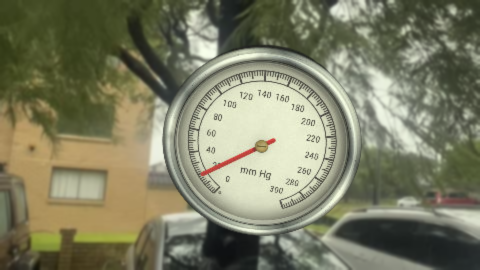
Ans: value=20 unit=mmHg
